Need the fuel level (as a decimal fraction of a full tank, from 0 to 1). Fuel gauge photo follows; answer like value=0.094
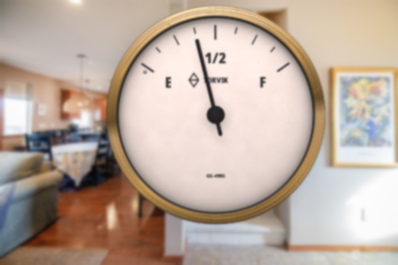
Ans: value=0.375
